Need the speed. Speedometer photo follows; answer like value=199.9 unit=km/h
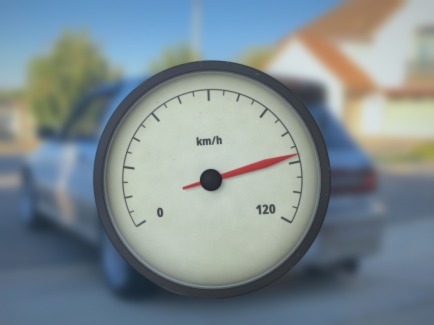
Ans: value=97.5 unit=km/h
